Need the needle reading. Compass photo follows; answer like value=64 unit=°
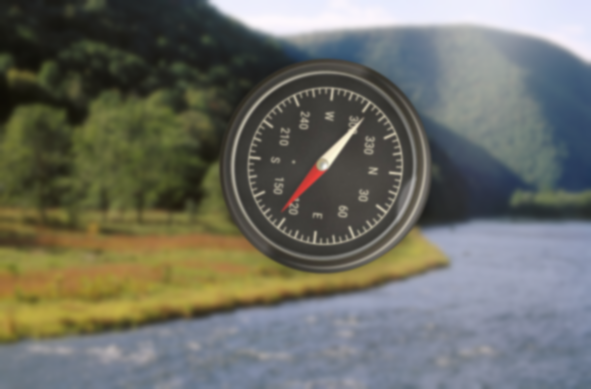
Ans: value=125 unit=°
